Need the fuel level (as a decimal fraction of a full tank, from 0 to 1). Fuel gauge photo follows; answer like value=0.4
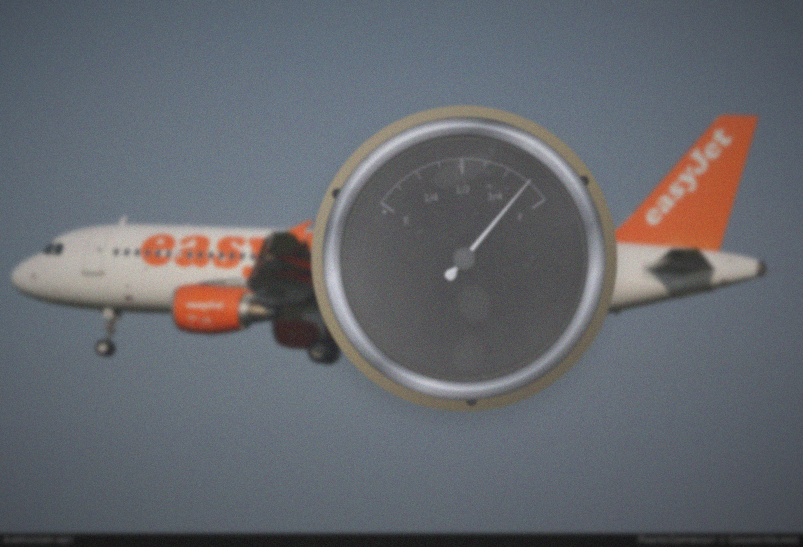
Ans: value=0.875
